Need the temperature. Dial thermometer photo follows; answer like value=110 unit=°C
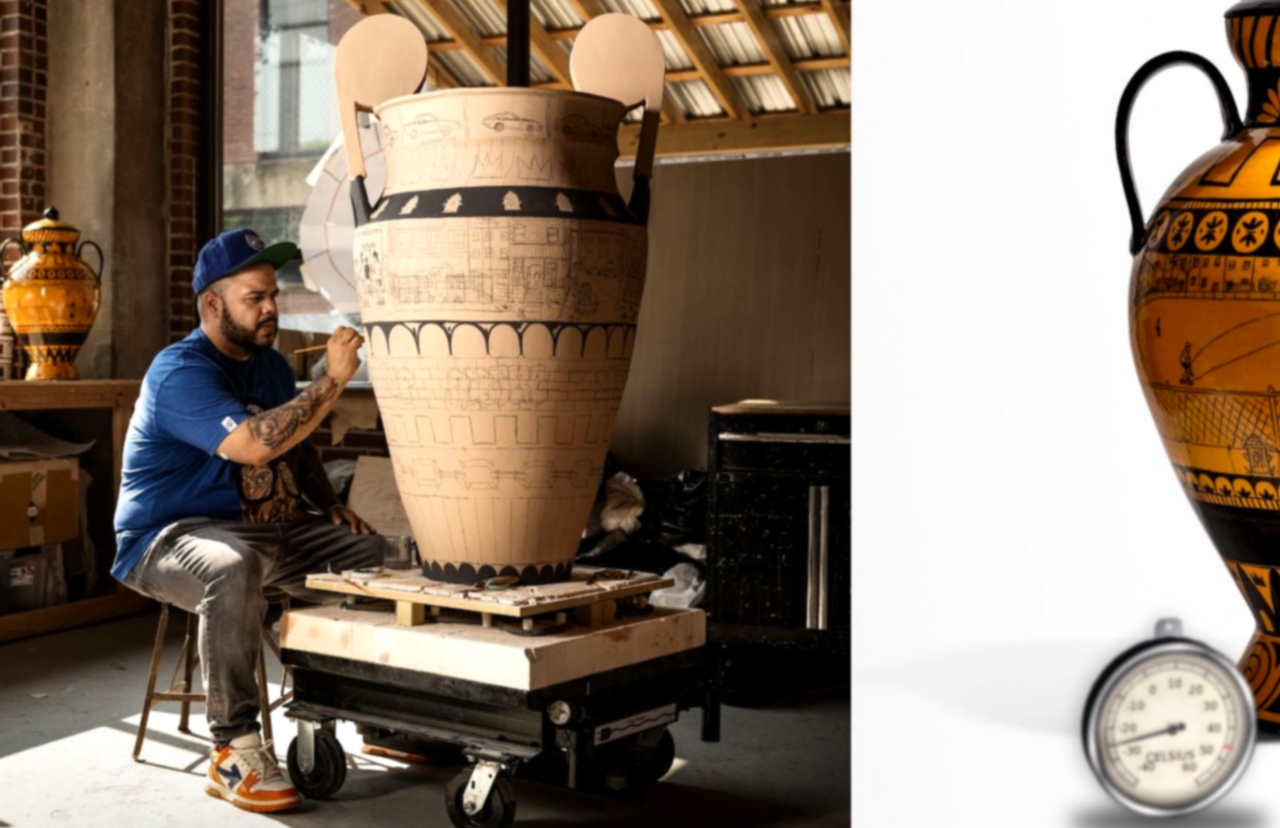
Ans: value=-25 unit=°C
